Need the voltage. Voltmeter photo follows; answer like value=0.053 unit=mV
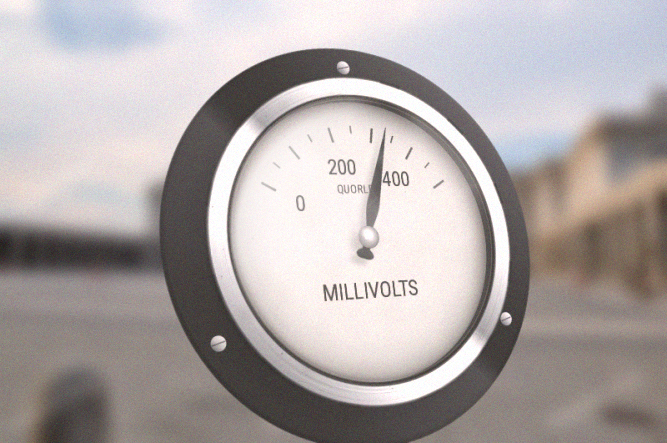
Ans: value=325 unit=mV
